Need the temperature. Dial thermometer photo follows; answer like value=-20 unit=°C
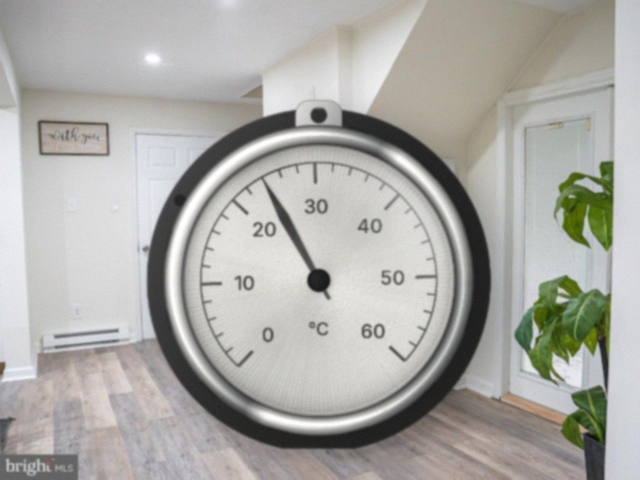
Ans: value=24 unit=°C
